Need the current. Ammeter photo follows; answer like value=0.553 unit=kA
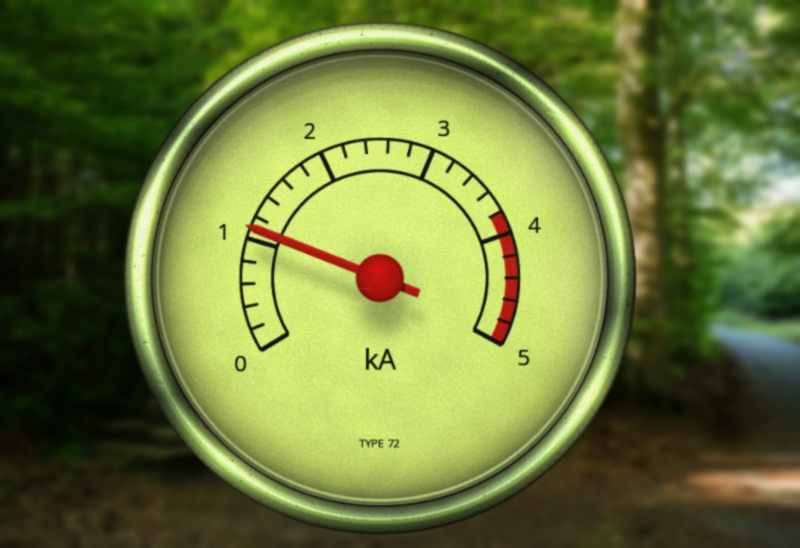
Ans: value=1.1 unit=kA
